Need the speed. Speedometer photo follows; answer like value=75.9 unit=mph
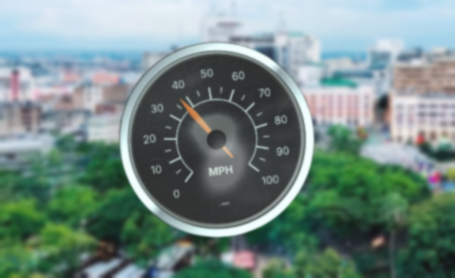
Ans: value=37.5 unit=mph
